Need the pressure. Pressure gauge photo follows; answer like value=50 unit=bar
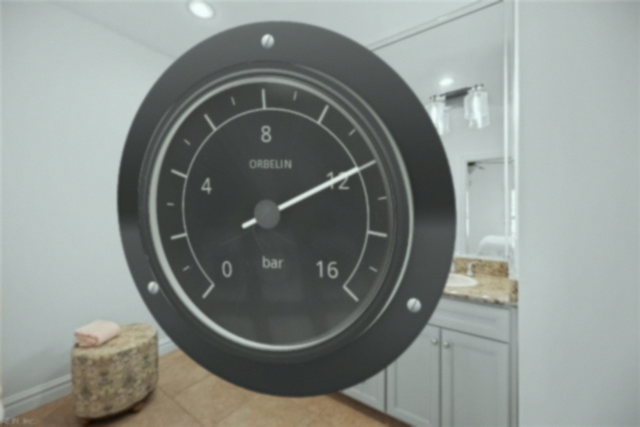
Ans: value=12 unit=bar
